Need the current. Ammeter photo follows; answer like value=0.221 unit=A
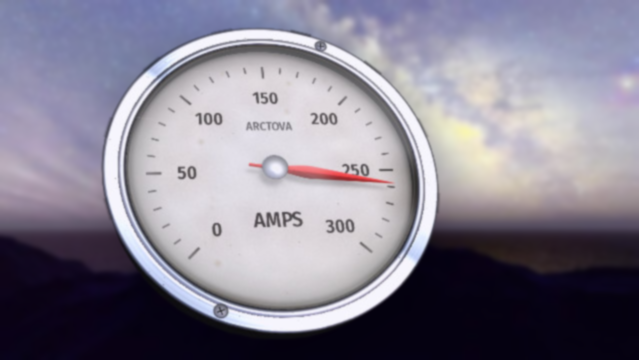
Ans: value=260 unit=A
